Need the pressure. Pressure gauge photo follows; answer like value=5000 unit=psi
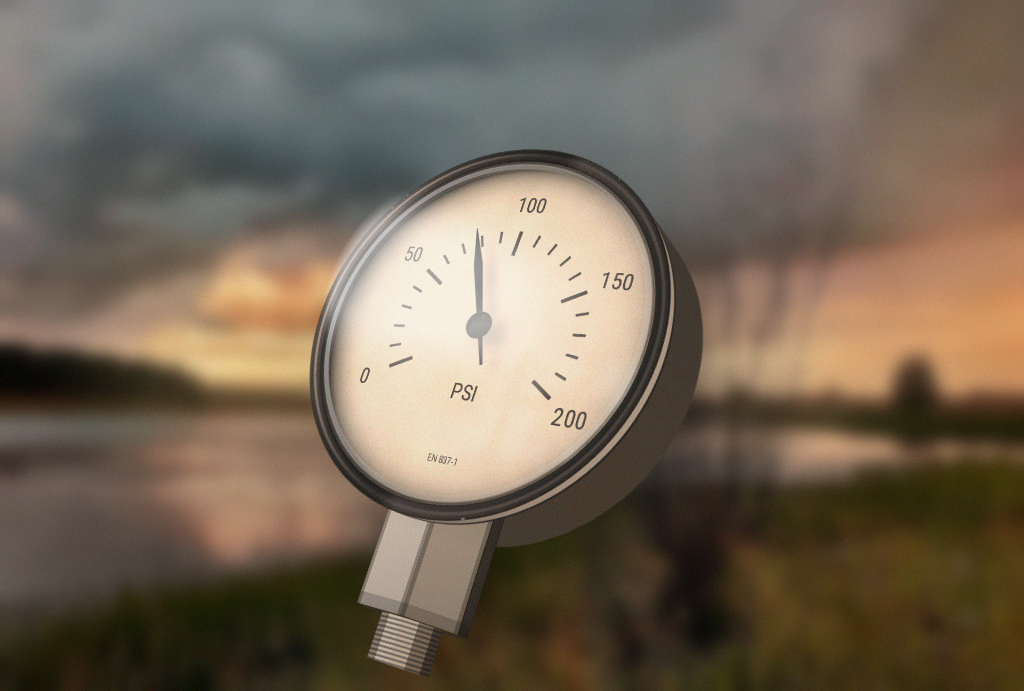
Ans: value=80 unit=psi
